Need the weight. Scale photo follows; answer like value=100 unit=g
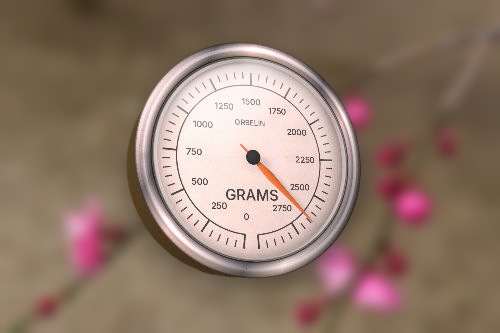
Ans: value=2650 unit=g
